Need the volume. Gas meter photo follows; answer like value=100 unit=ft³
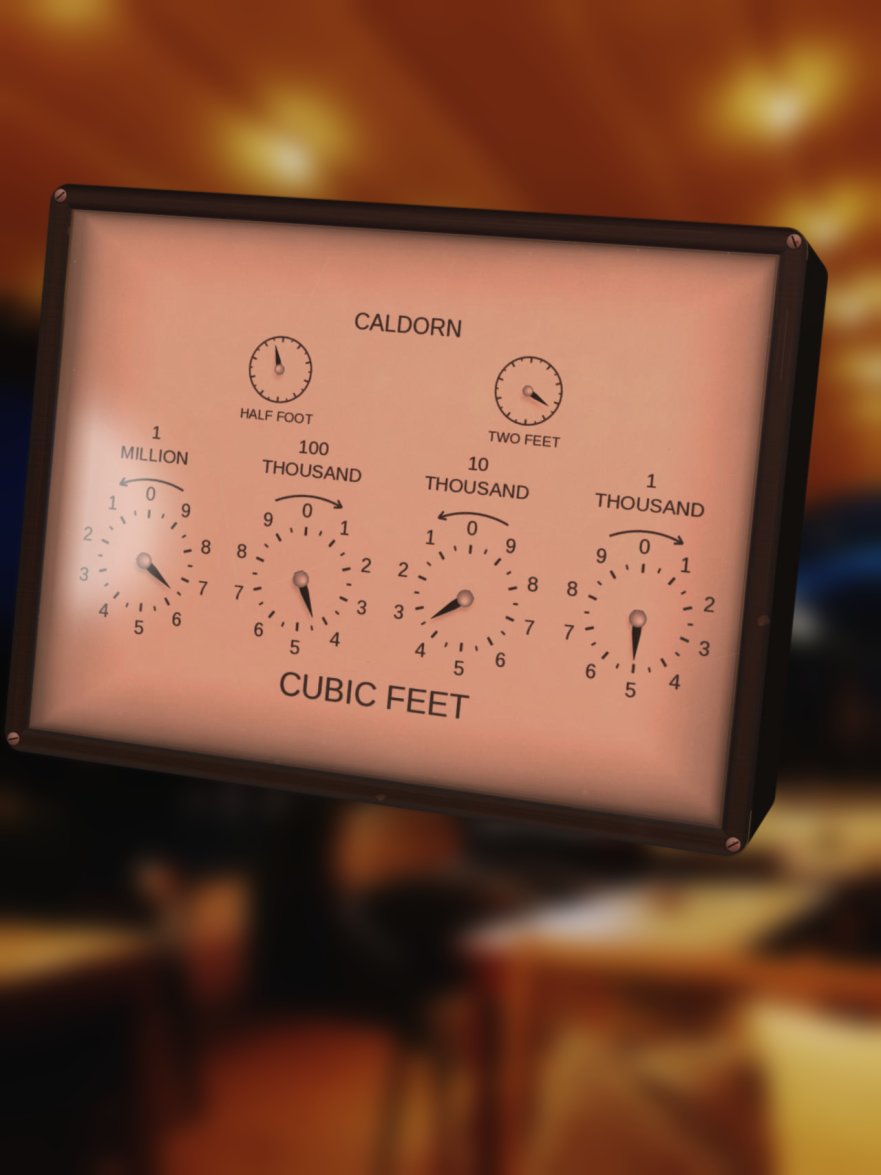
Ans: value=643500 unit=ft³
